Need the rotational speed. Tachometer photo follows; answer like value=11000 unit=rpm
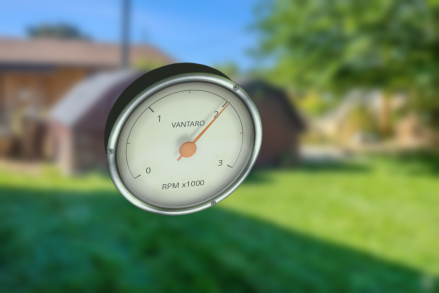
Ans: value=2000 unit=rpm
